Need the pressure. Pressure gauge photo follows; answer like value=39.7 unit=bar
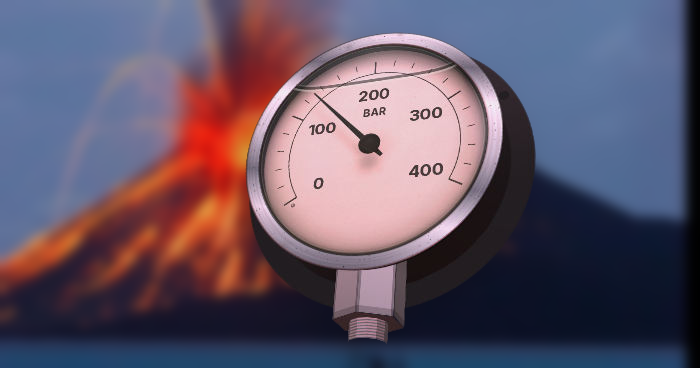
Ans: value=130 unit=bar
